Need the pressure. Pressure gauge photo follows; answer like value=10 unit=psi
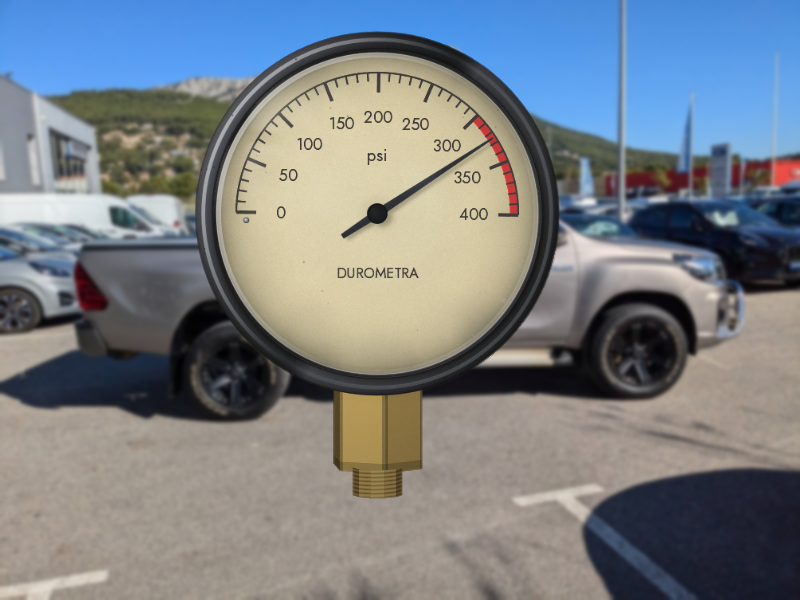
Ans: value=325 unit=psi
